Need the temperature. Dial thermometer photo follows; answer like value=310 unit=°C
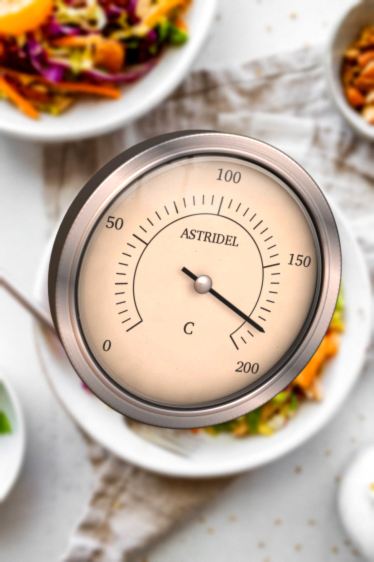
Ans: value=185 unit=°C
